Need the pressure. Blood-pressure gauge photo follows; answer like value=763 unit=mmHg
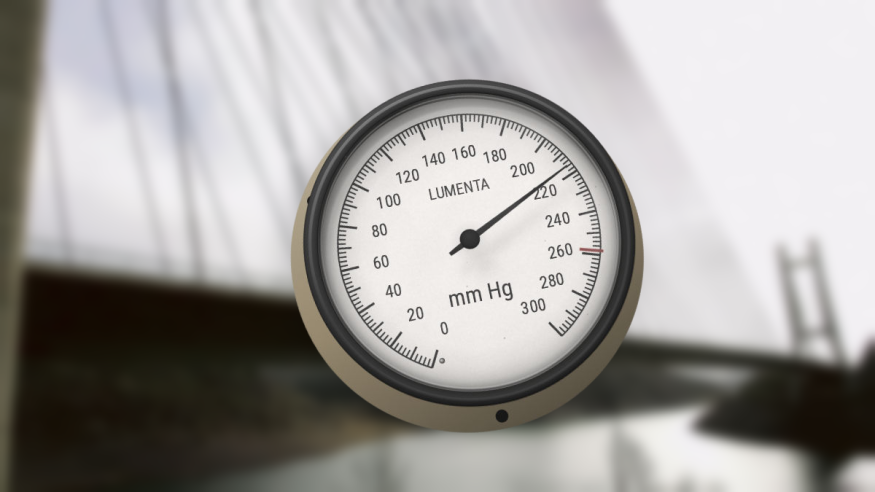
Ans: value=216 unit=mmHg
